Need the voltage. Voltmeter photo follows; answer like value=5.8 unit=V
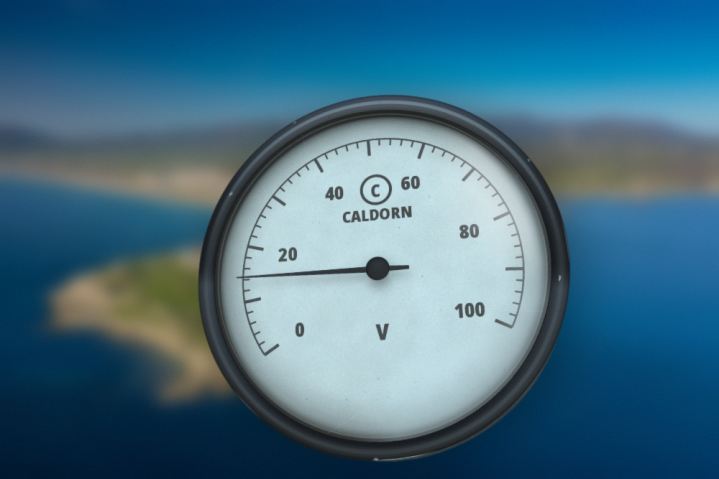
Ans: value=14 unit=V
